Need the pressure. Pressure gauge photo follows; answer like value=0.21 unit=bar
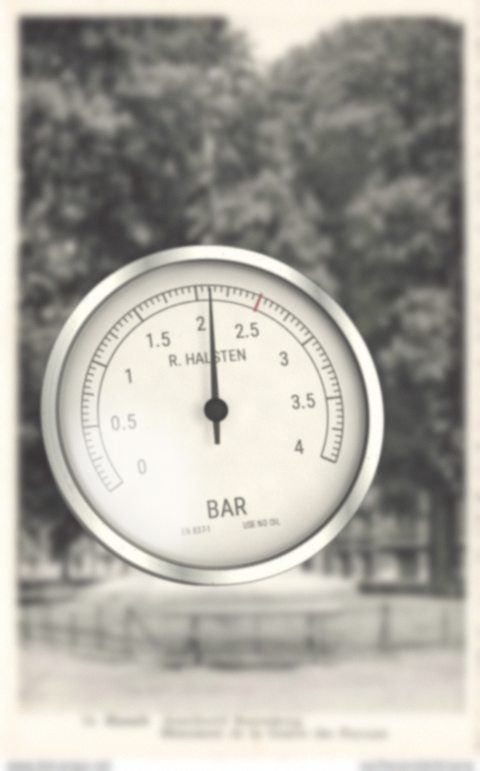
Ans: value=2.1 unit=bar
